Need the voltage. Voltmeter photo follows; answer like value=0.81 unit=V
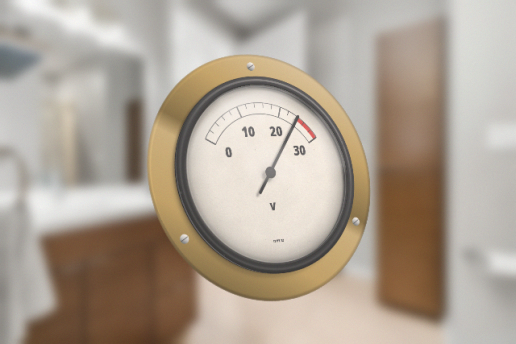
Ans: value=24 unit=V
